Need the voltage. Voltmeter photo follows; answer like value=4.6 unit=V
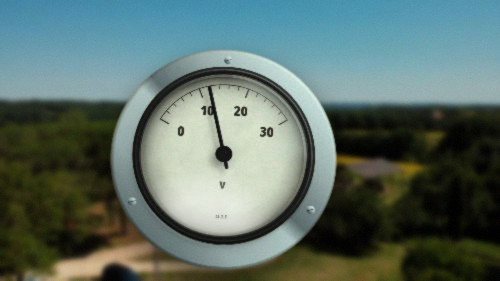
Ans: value=12 unit=V
